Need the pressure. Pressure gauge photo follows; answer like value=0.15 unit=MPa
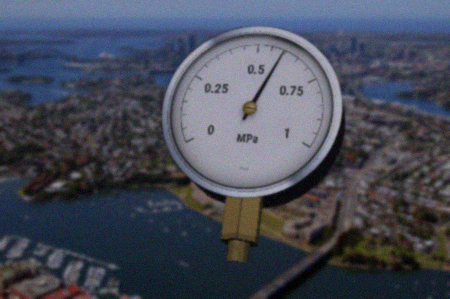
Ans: value=0.6 unit=MPa
